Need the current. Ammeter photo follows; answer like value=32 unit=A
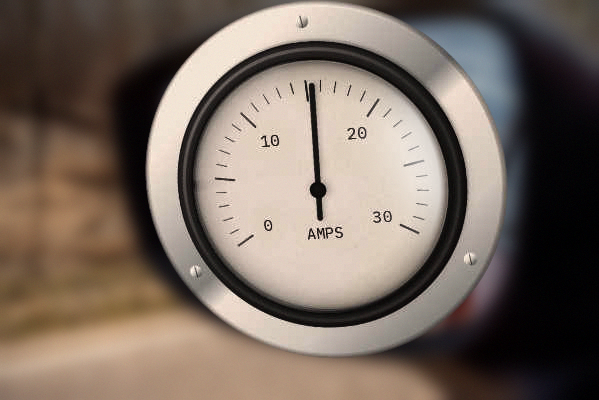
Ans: value=15.5 unit=A
